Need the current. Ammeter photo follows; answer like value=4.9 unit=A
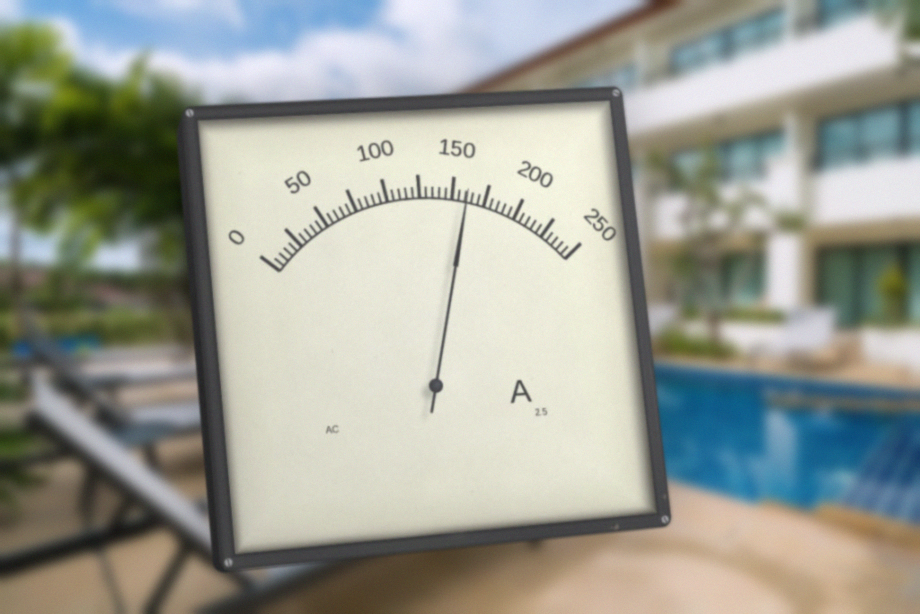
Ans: value=160 unit=A
